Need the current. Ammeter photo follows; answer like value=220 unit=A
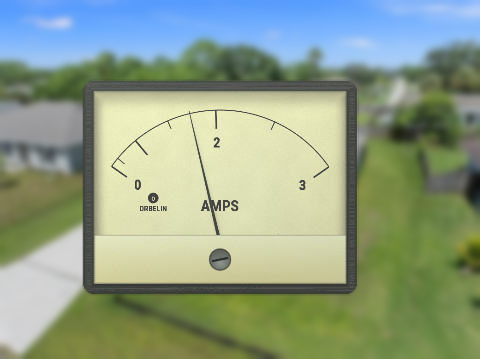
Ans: value=1.75 unit=A
